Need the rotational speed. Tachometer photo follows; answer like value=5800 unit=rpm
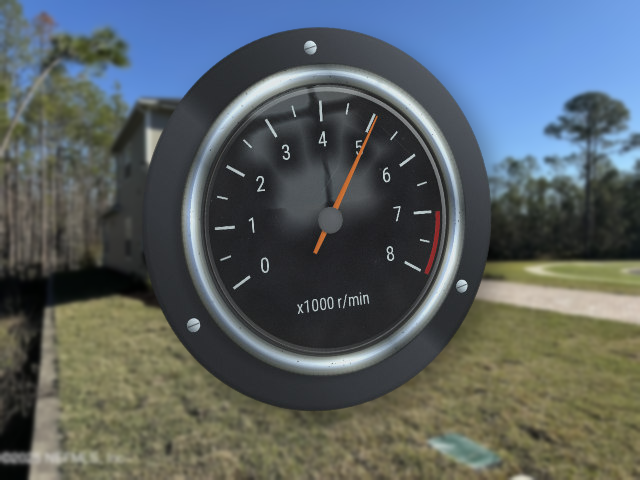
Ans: value=5000 unit=rpm
